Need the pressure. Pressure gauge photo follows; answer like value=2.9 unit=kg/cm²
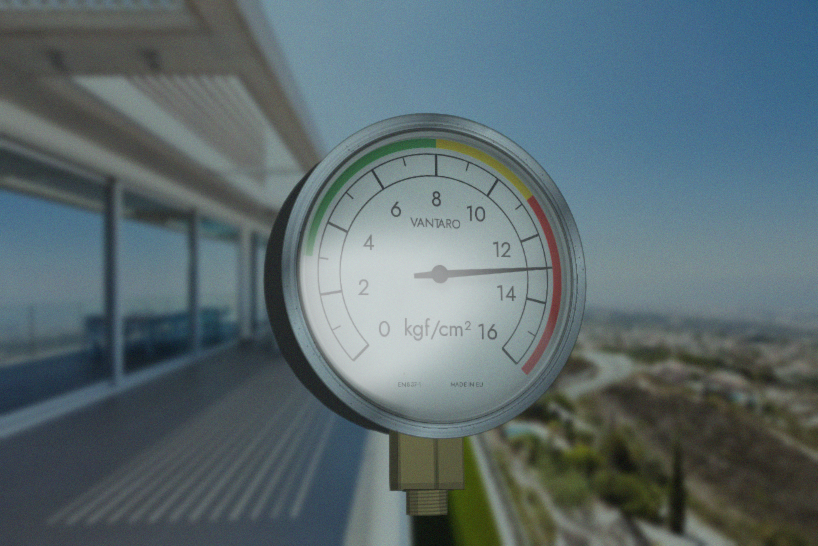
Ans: value=13 unit=kg/cm²
